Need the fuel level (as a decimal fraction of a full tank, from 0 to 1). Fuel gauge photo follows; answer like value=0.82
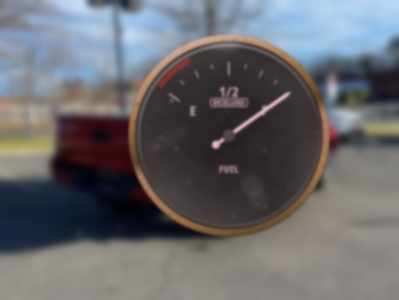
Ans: value=1
